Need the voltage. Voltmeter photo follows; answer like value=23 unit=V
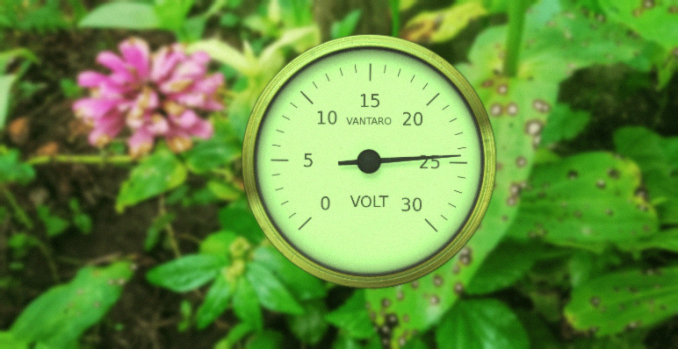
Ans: value=24.5 unit=V
